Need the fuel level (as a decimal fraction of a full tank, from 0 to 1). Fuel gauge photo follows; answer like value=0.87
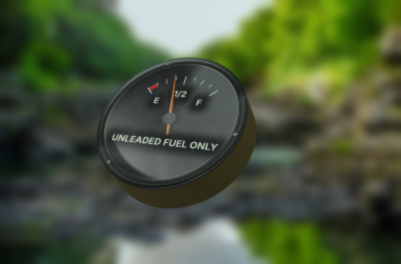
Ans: value=0.375
